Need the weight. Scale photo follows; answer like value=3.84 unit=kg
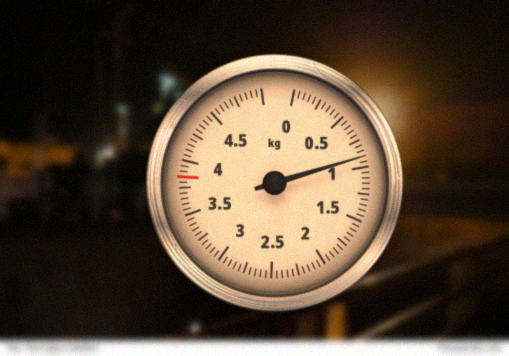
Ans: value=0.9 unit=kg
